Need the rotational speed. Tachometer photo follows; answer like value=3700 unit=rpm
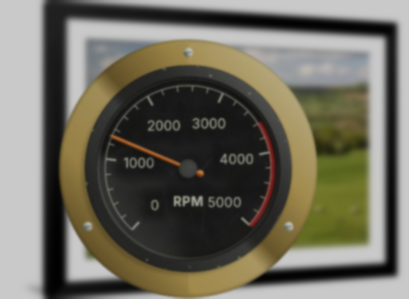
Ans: value=1300 unit=rpm
